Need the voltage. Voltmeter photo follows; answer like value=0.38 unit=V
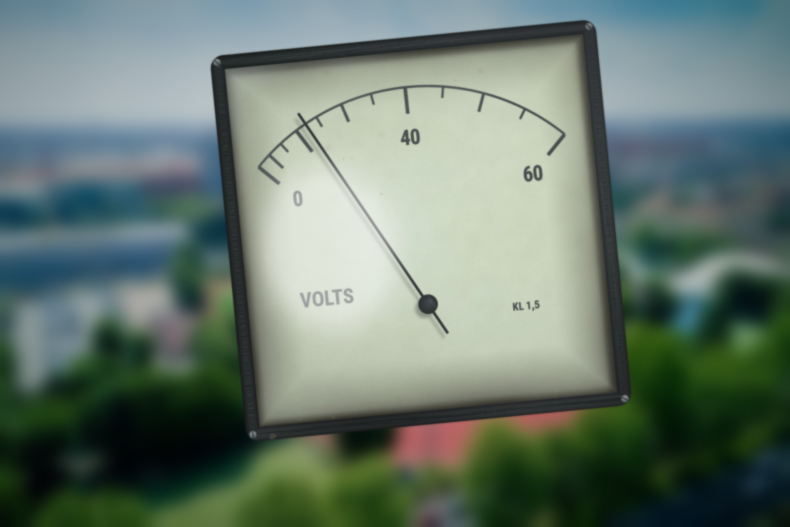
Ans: value=22.5 unit=V
